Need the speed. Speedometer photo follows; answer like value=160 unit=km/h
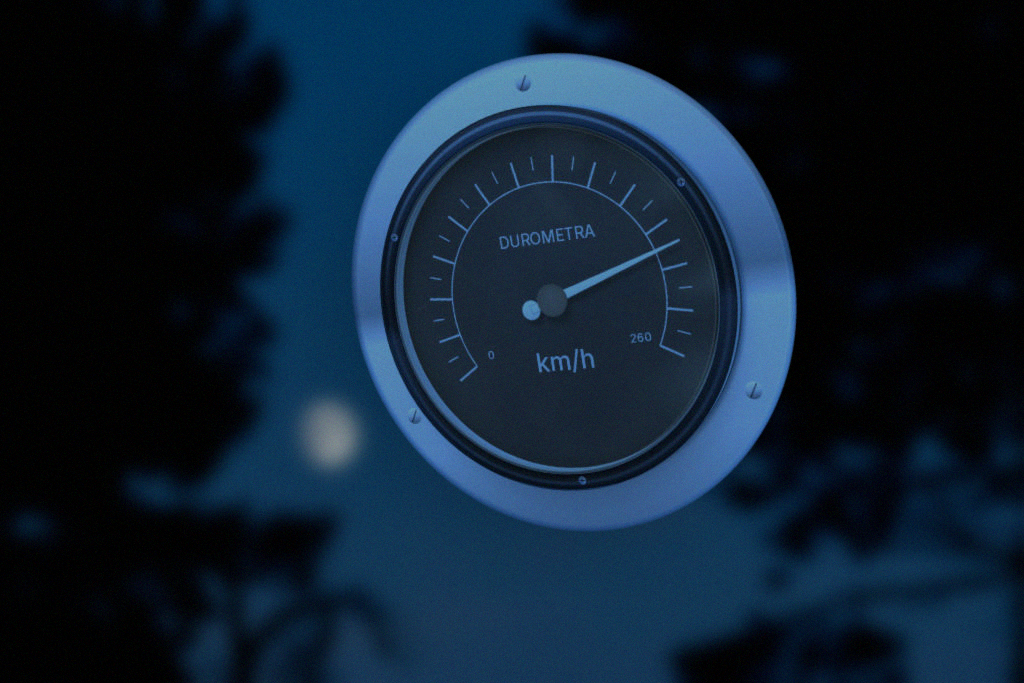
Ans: value=210 unit=km/h
